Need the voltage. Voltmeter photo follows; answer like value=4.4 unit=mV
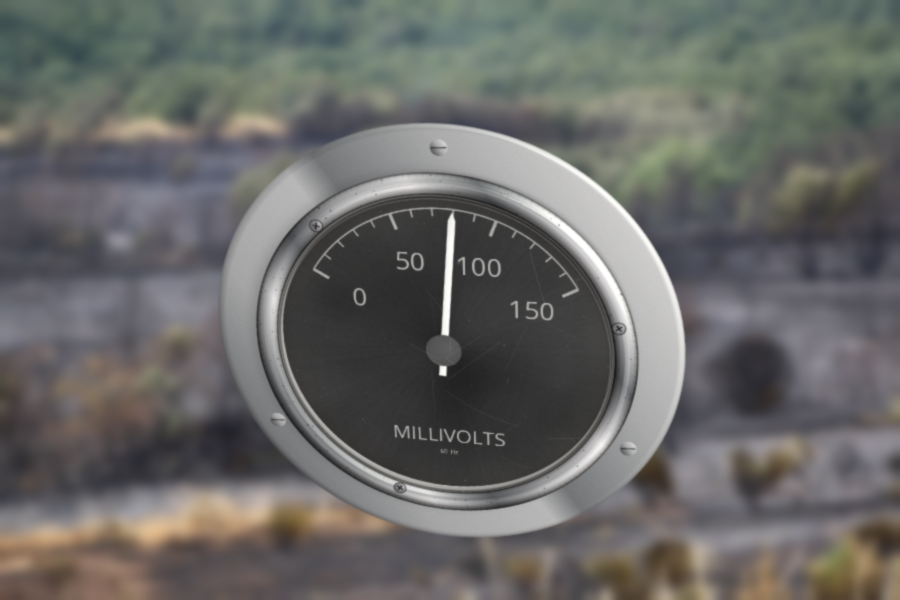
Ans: value=80 unit=mV
